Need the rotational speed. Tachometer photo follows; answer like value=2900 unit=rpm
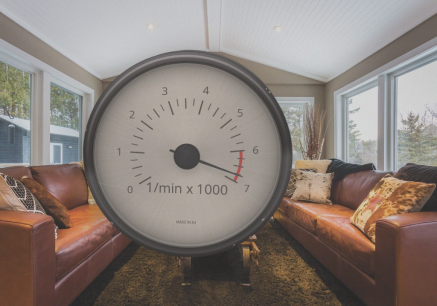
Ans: value=6750 unit=rpm
